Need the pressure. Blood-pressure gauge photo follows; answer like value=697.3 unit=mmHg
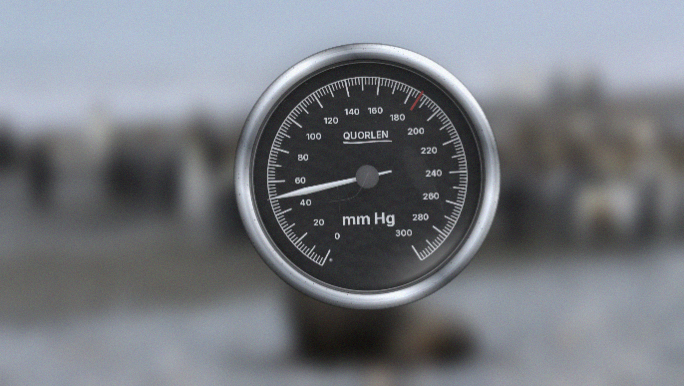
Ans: value=50 unit=mmHg
